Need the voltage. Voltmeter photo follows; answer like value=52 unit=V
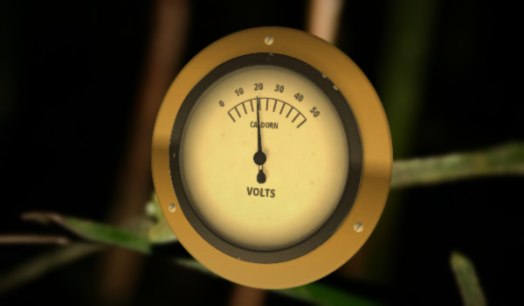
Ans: value=20 unit=V
